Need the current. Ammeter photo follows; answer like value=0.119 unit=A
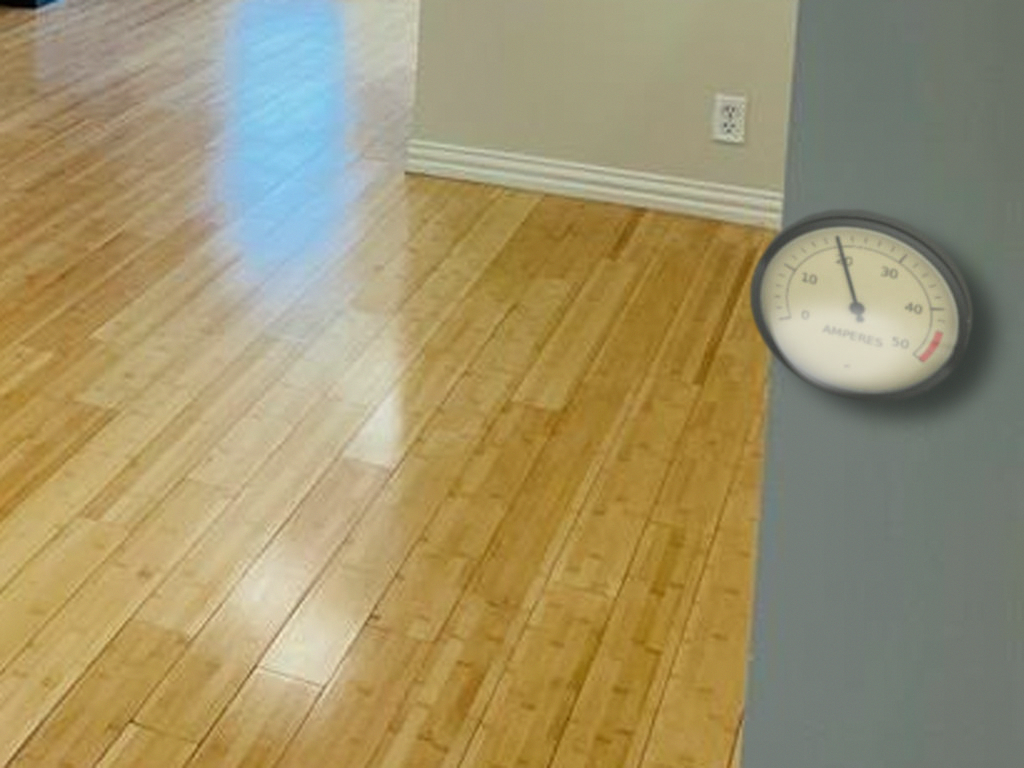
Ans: value=20 unit=A
